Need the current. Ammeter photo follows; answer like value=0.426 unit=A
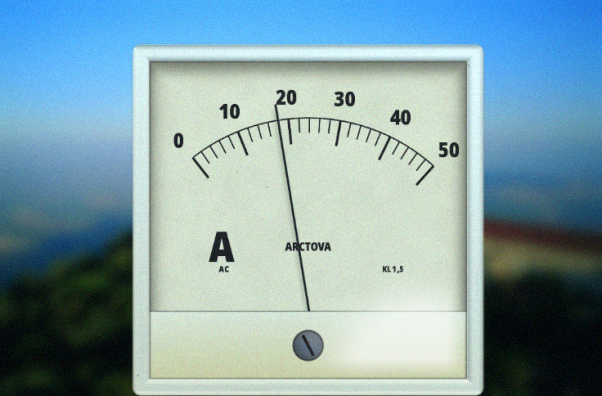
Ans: value=18 unit=A
